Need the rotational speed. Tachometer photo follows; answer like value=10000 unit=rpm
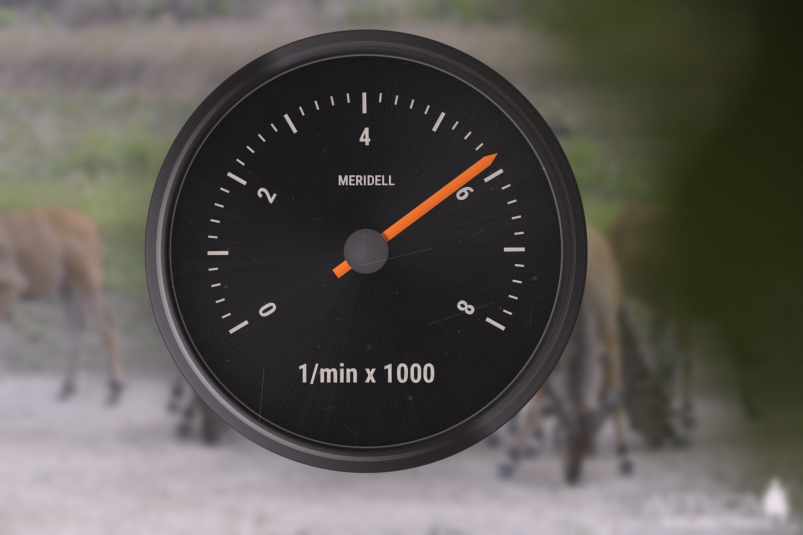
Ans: value=5800 unit=rpm
